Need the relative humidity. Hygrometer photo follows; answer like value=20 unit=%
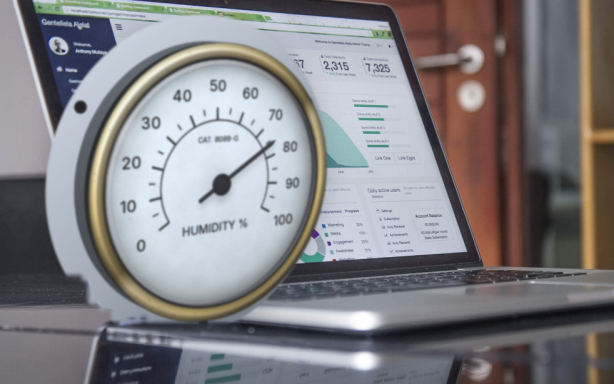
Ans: value=75 unit=%
